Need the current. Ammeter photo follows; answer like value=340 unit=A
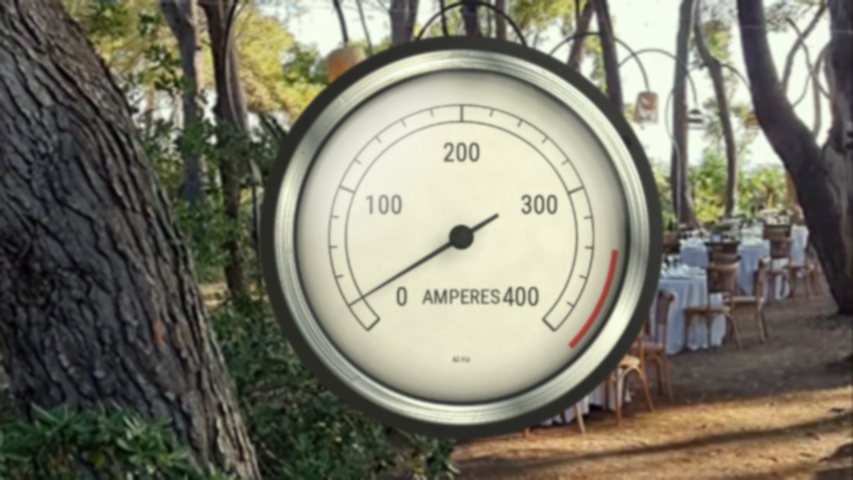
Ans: value=20 unit=A
